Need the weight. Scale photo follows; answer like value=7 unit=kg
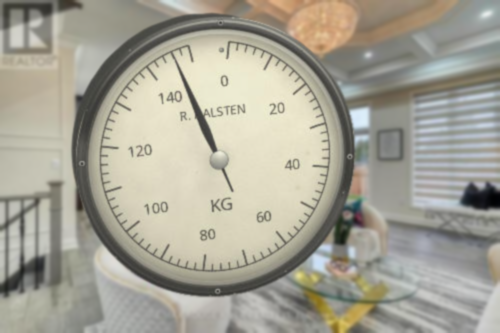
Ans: value=146 unit=kg
